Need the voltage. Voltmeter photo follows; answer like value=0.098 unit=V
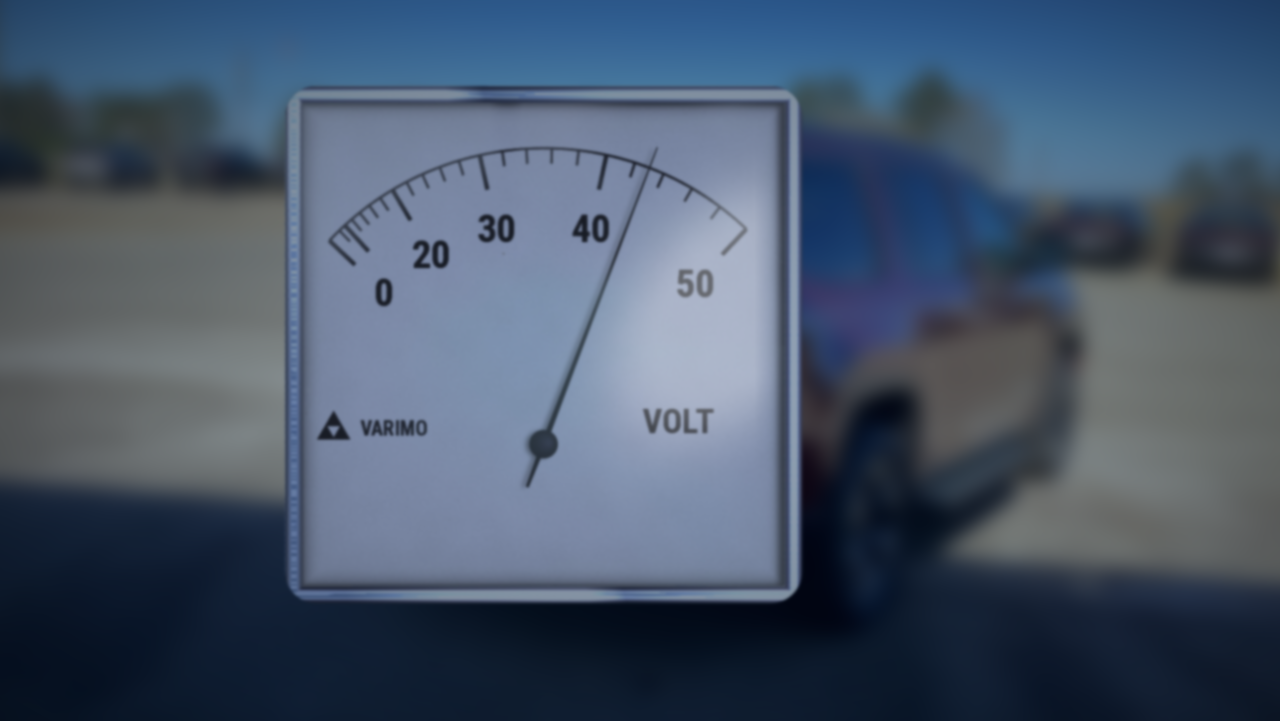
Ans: value=43 unit=V
